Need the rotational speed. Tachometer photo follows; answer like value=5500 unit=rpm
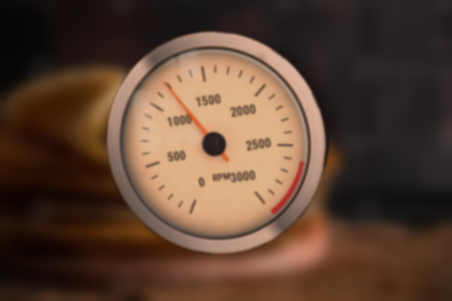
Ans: value=1200 unit=rpm
